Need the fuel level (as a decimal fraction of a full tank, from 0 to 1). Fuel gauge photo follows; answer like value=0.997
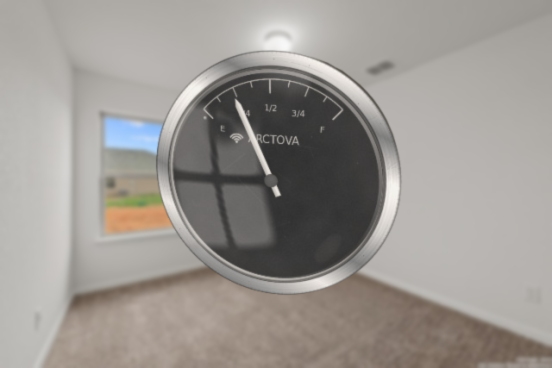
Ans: value=0.25
